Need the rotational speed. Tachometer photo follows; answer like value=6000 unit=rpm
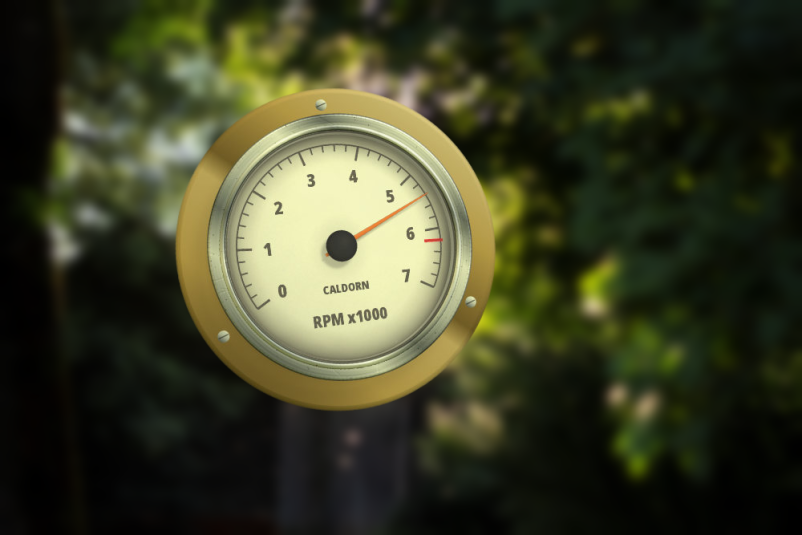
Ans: value=5400 unit=rpm
